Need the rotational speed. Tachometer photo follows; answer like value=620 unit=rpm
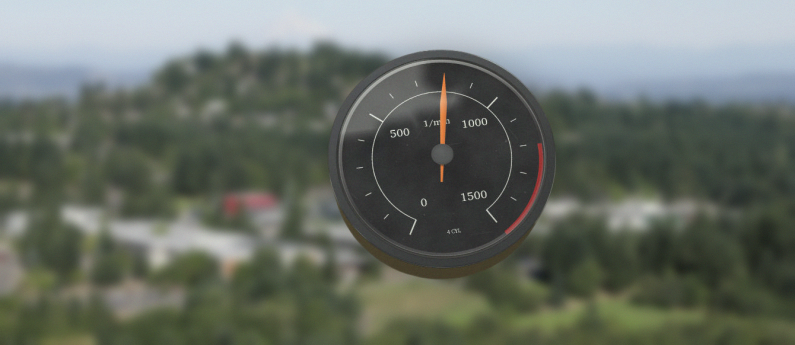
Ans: value=800 unit=rpm
